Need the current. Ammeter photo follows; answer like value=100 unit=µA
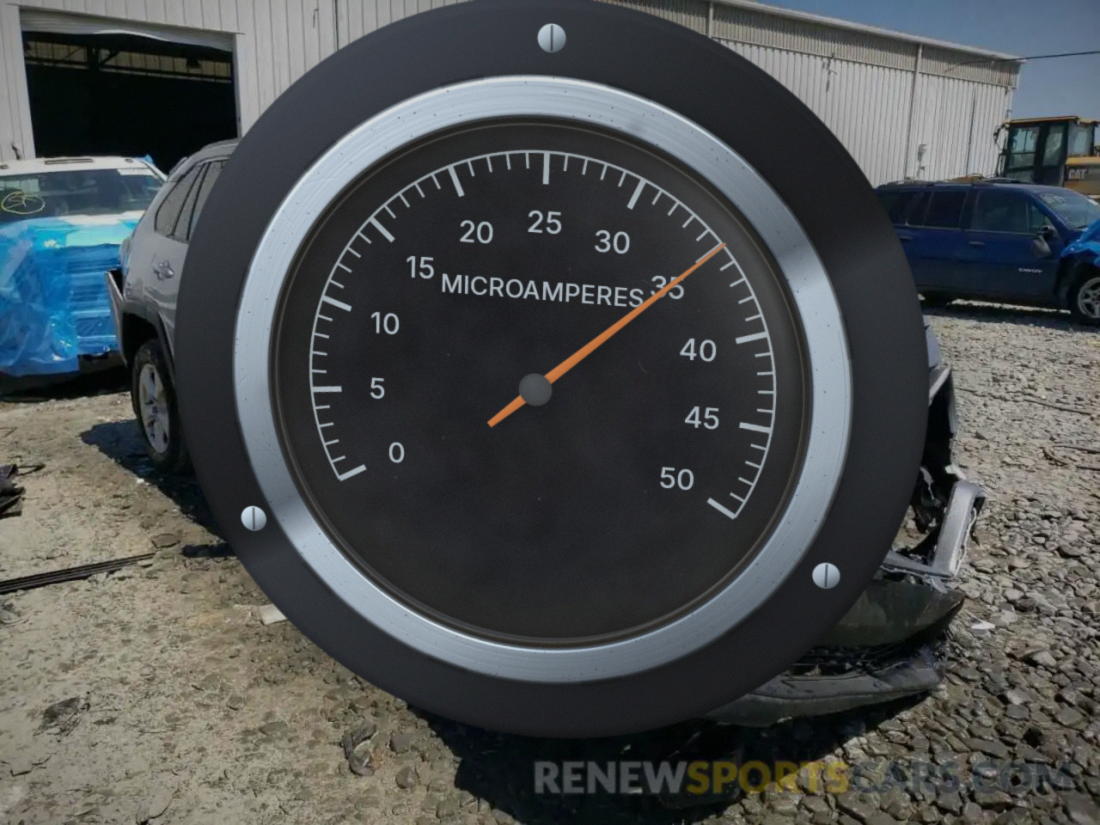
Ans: value=35 unit=µA
